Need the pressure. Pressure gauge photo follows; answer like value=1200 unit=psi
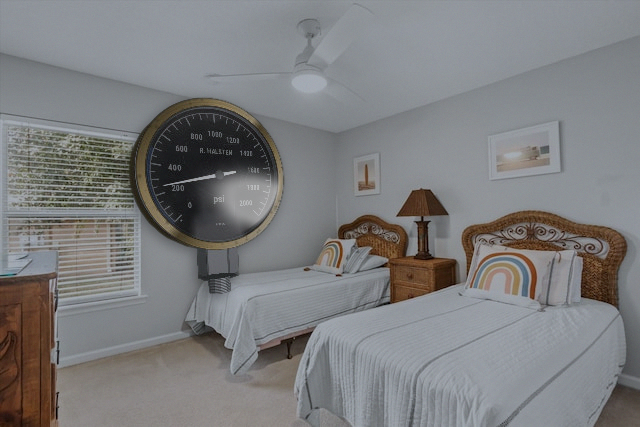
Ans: value=250 unit=psi
